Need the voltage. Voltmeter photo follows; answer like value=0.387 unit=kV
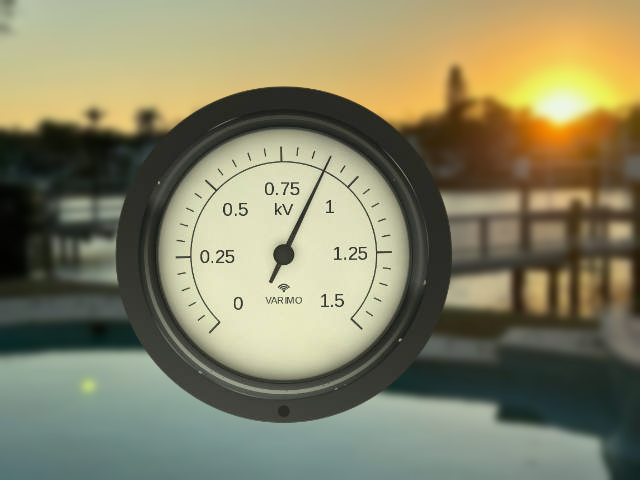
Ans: value=0.9 unit=kV
